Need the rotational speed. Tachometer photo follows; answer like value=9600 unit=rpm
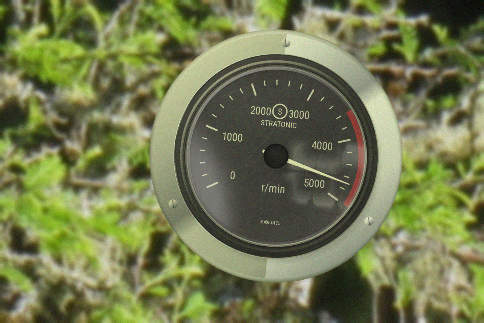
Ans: value=4700 unit=rpm
